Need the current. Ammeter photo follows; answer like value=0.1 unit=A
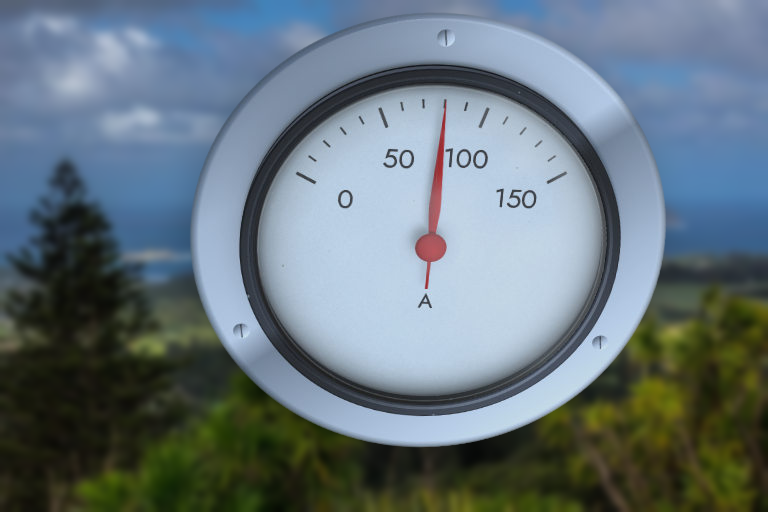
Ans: value=80 unit=A
